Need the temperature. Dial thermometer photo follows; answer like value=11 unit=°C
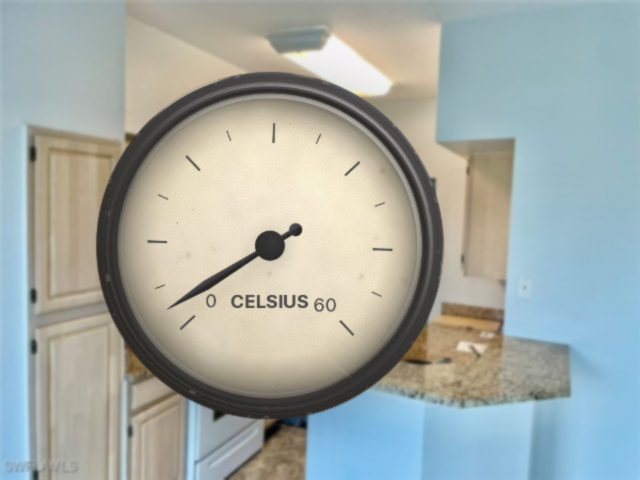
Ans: value=2.5 unit=°C
